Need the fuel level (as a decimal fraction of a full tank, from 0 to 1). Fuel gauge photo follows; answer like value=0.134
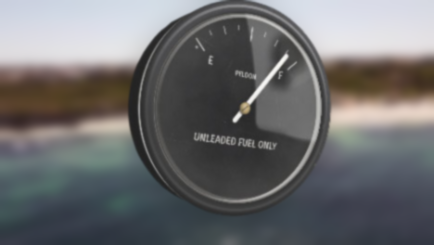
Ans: value=0.875
